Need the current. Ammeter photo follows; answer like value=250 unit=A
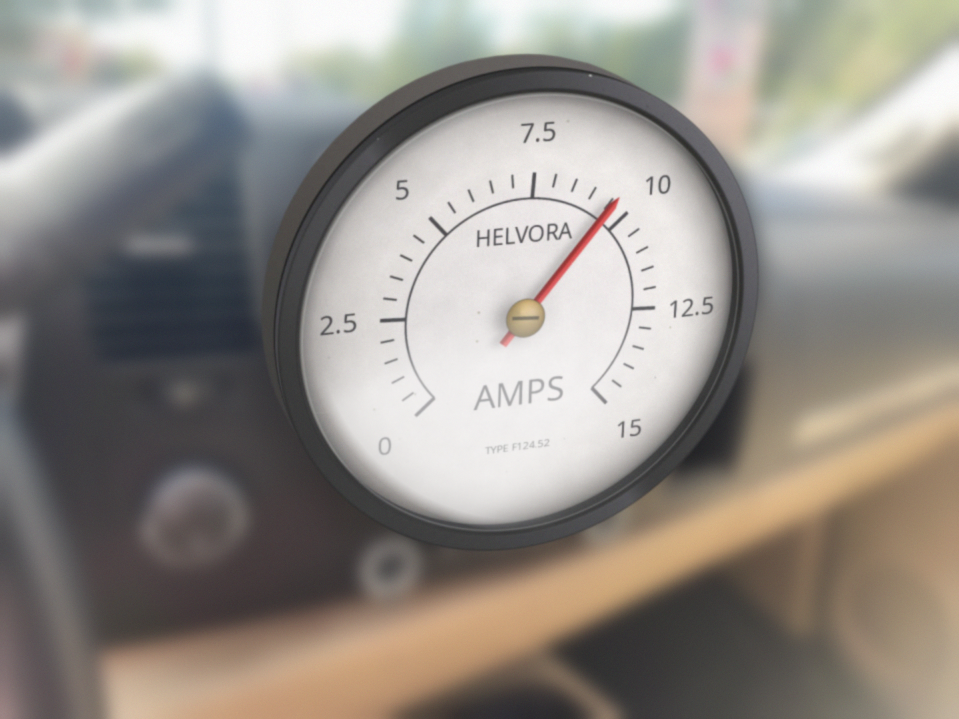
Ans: value=9.5 unit=A
